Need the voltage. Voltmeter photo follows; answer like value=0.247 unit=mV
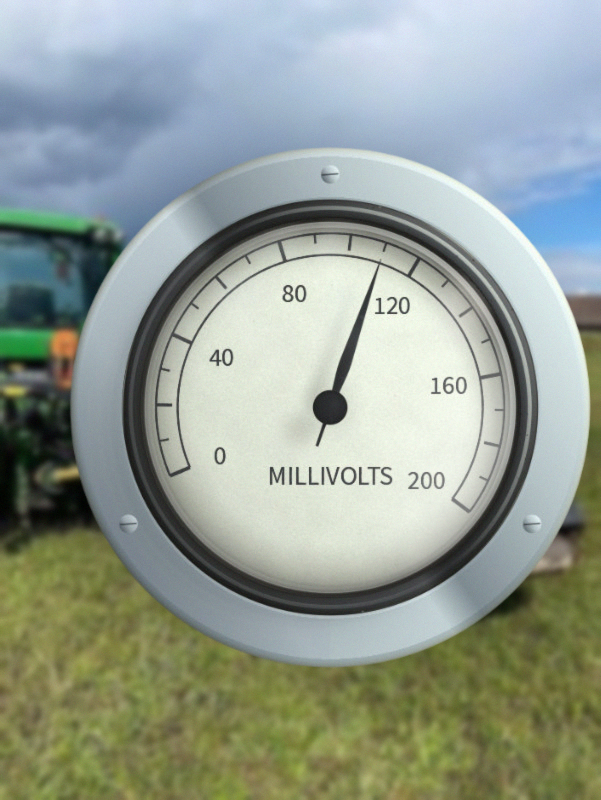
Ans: value=110 unit=mV
